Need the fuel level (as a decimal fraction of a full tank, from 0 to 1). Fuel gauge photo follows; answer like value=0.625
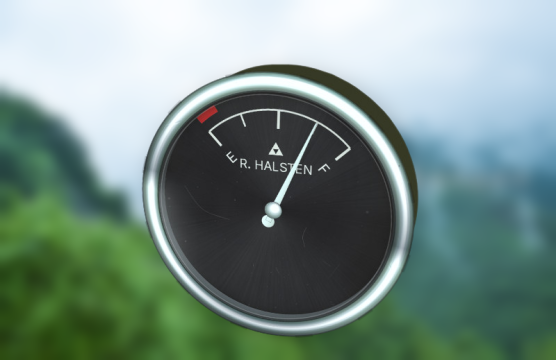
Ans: value=0.75
